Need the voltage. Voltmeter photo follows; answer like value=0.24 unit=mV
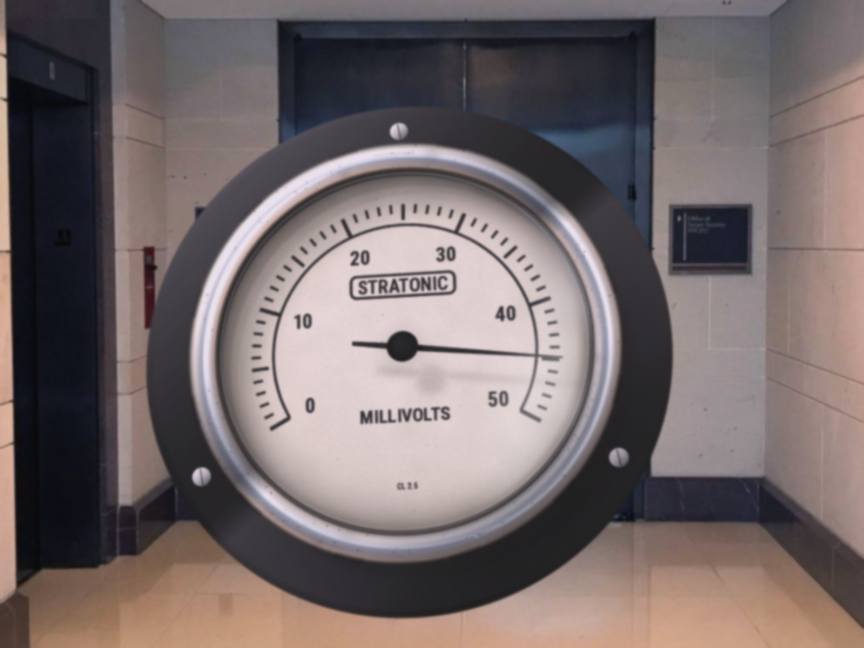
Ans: value=45 unit=mV
